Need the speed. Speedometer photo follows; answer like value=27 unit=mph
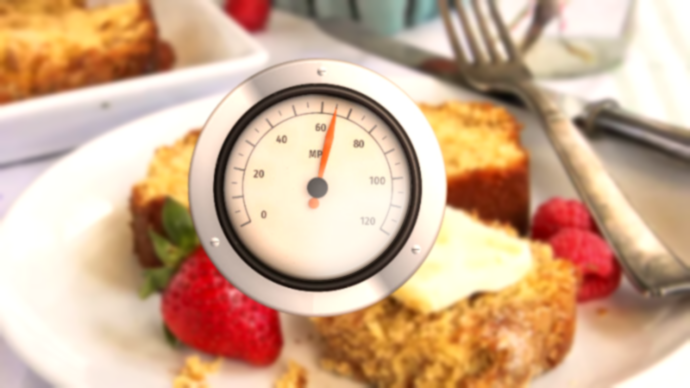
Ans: value=65 unit=mph
